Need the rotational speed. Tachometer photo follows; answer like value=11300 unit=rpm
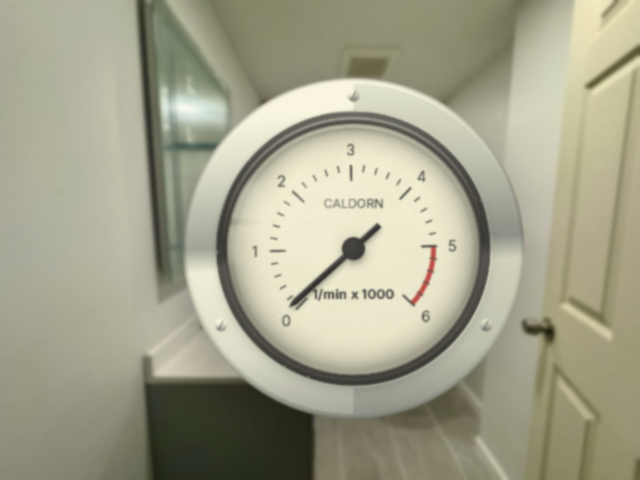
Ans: value=100 unit=rpm
